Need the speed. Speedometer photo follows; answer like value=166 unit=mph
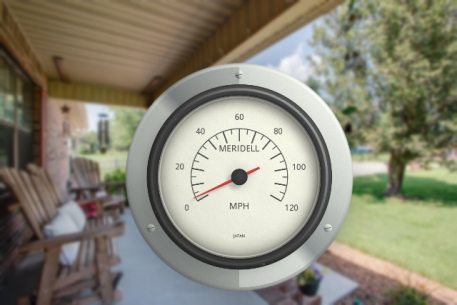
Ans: value=2.5 unit=mph
